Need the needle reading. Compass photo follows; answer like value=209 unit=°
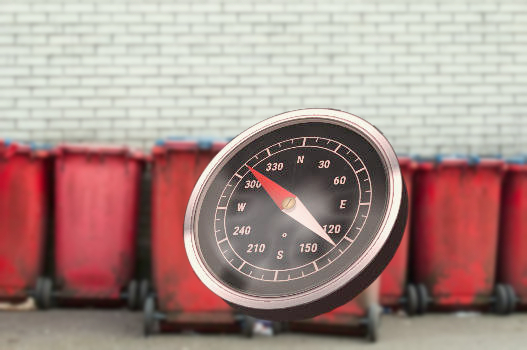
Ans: value=310 unit=°
